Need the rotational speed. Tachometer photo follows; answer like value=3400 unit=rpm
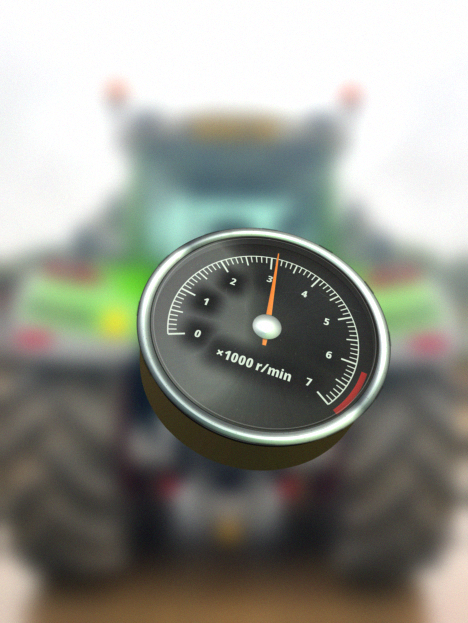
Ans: value=3100 unit=rpm
